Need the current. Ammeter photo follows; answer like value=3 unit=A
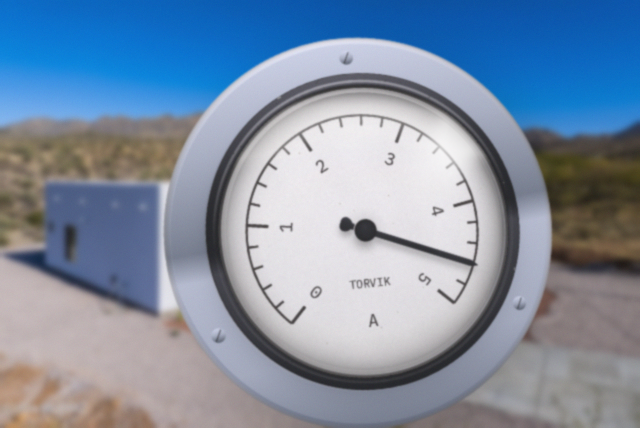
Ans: value=4.6 unit=A
